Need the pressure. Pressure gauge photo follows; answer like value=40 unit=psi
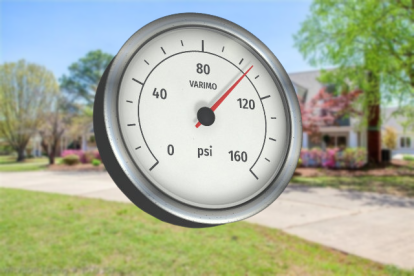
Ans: value=105 unit=psi
